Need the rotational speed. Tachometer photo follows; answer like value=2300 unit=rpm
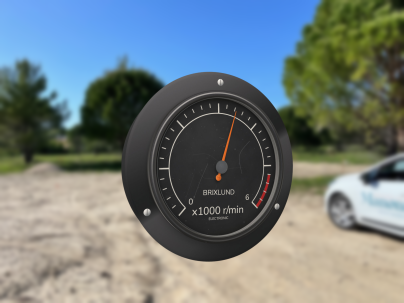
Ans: value=3400 unit=rpm
